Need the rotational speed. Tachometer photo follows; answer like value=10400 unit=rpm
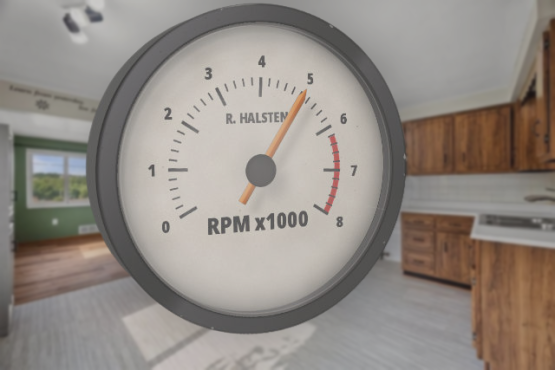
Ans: value=5000 unit=rpm
